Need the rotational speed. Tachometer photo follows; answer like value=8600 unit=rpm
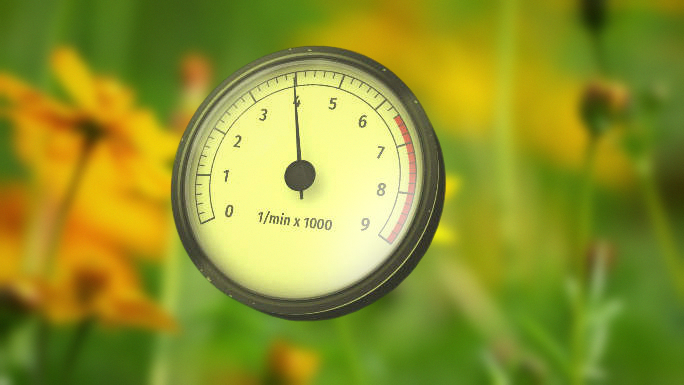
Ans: value=4000 unit=rpm
